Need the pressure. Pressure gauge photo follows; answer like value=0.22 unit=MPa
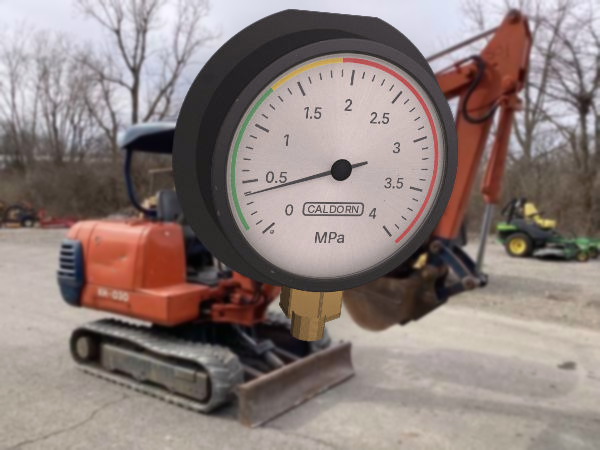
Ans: value=0.4 unit=MPa
